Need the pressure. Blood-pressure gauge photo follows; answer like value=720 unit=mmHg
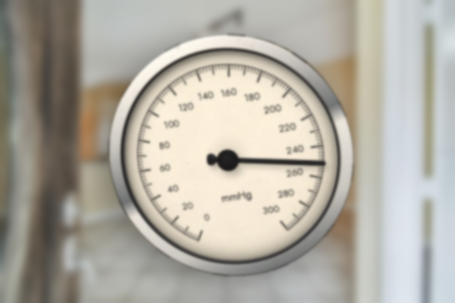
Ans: value=250 unit=mmHg
